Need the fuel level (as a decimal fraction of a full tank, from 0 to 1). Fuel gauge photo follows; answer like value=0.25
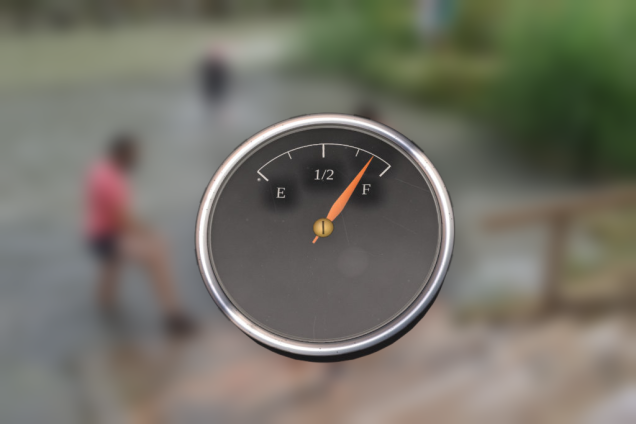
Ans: value=0.875
